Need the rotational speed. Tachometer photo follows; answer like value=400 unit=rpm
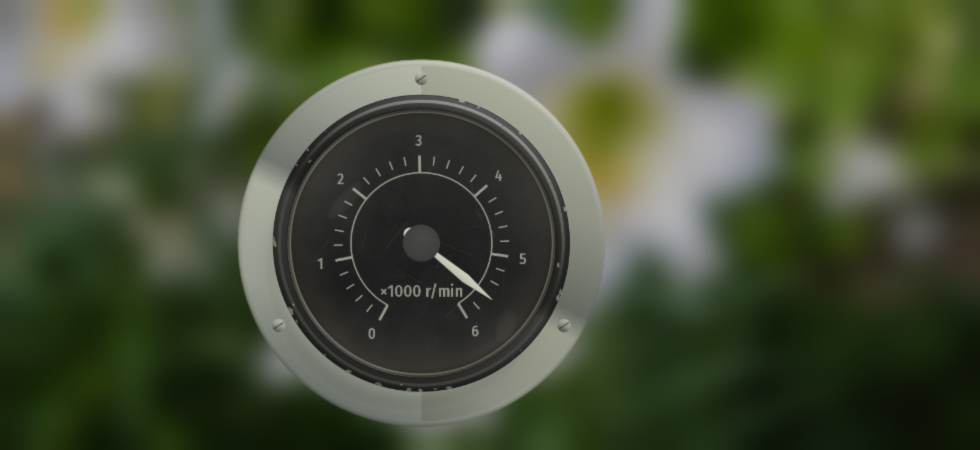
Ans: value=5600 unit=rpm
